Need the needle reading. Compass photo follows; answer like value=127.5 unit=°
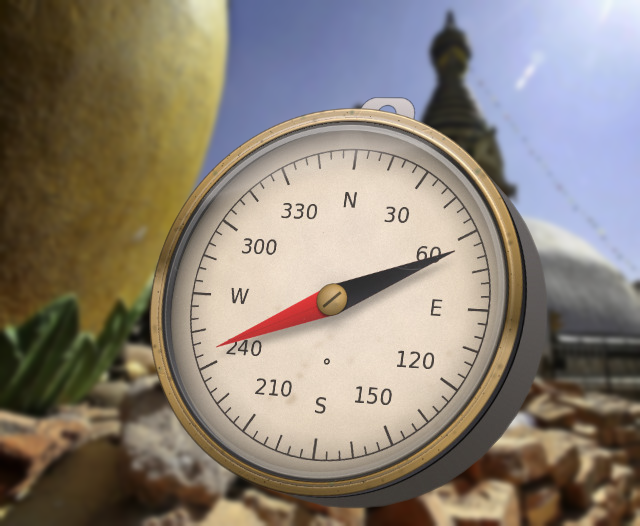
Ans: value=245 unit=°
